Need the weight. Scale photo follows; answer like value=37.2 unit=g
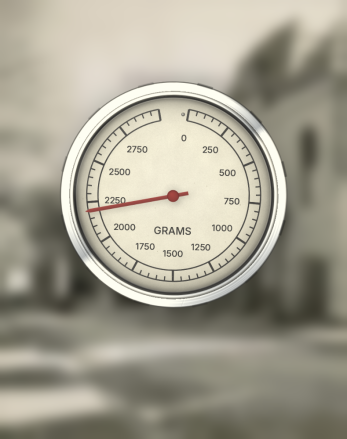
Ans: value=2200 unit=g
